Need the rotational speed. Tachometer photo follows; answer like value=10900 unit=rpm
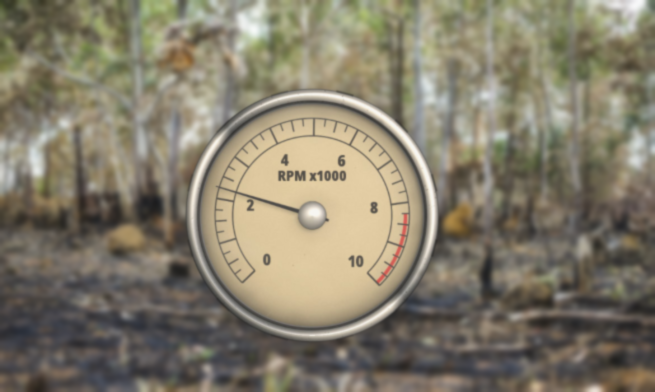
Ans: value=2250 unit=rpm
